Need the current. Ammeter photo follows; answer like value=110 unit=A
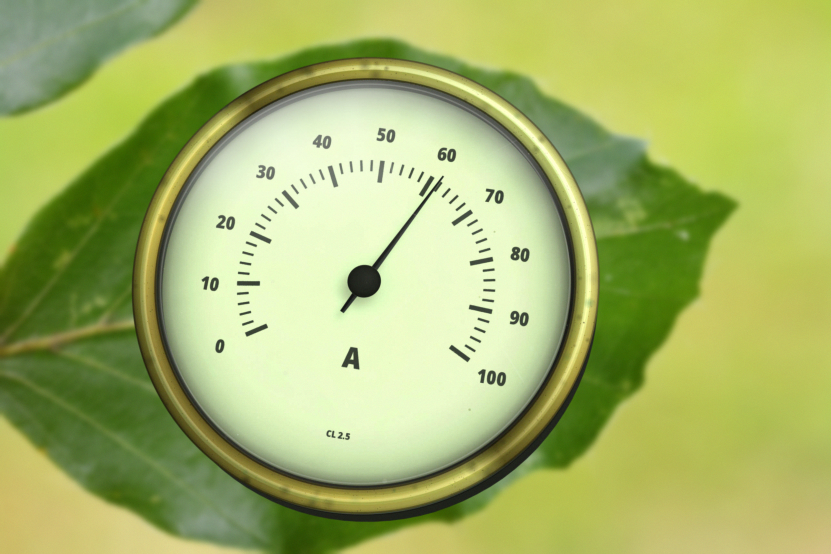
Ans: value=62 unit=A
